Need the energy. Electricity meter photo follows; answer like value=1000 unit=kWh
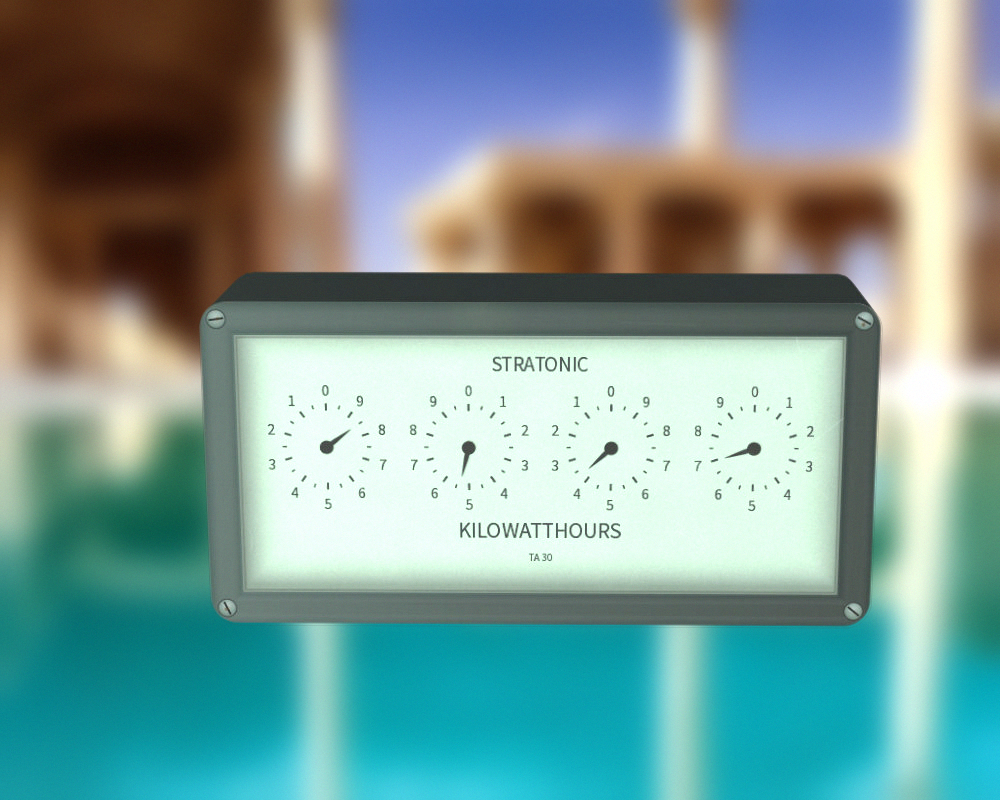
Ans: value=8537 unit=kWh
